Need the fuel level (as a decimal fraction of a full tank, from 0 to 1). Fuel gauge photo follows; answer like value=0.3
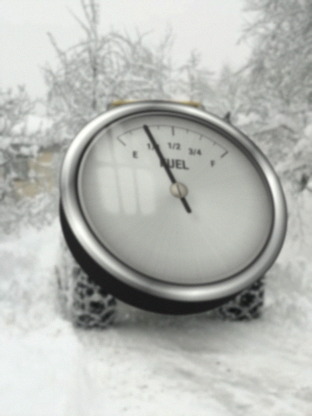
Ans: value=0.25
